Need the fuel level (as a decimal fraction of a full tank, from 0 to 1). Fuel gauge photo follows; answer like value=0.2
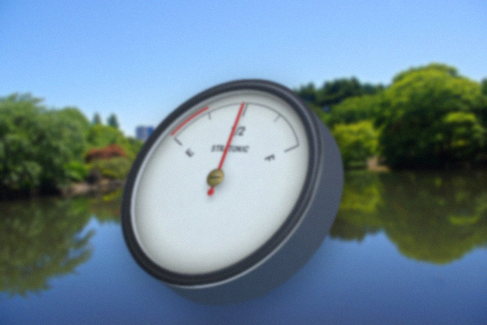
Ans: value=0.5
